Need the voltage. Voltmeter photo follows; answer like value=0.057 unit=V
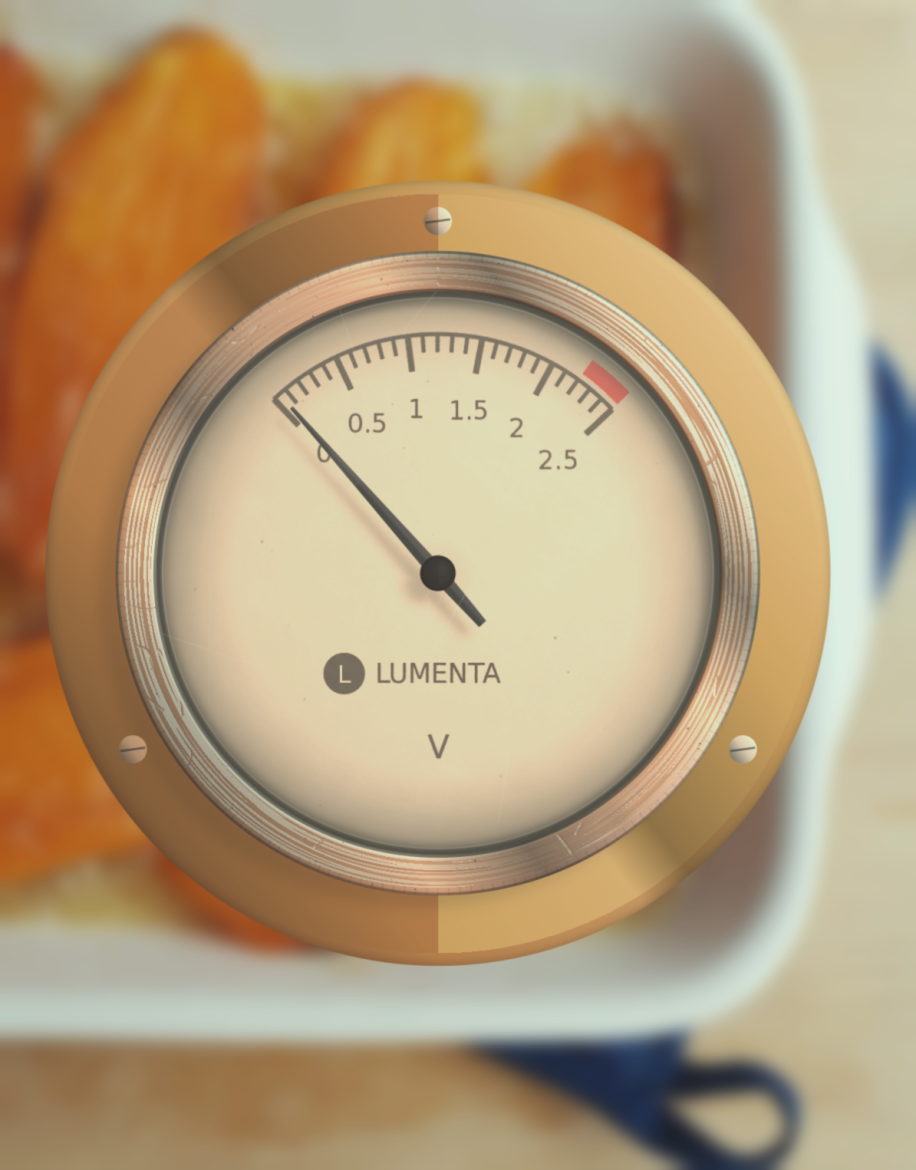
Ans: value=0.05 unit=V
